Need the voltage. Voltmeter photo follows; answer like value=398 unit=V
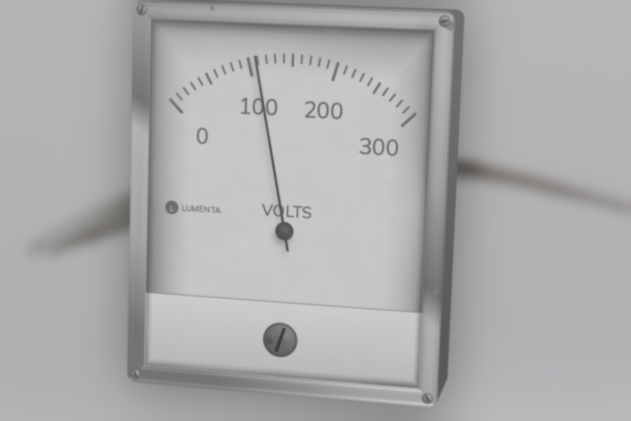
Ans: value=110 unit=V
